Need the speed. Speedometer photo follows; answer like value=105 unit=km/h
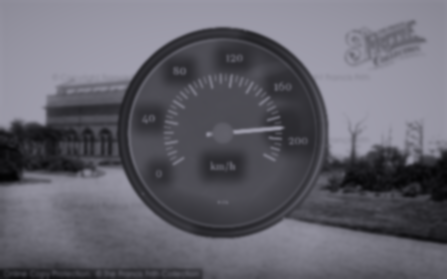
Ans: value=190 unit=km/h
